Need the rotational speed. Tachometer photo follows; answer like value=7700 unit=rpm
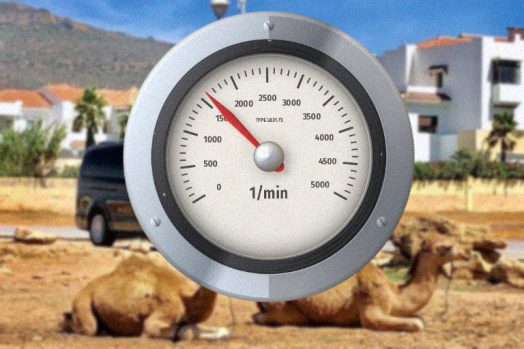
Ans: value=1600 unit=rpm
